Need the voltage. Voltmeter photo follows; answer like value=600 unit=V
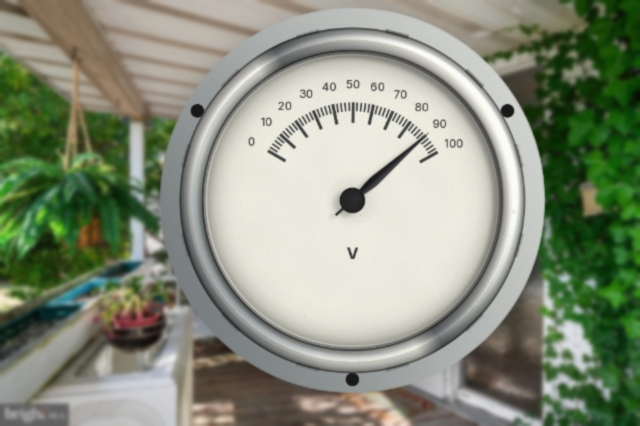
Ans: value=90 unit=V
